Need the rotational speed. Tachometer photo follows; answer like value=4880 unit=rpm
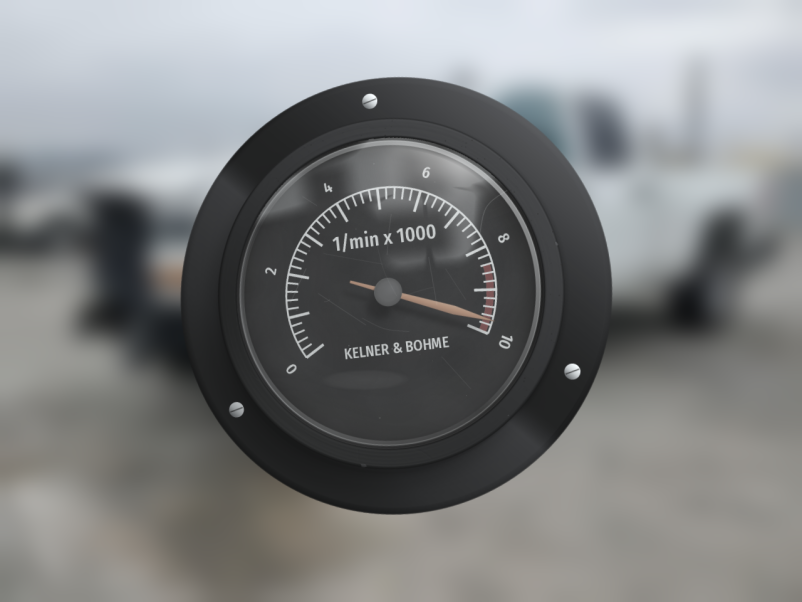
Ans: value=9700 unit=rpm
